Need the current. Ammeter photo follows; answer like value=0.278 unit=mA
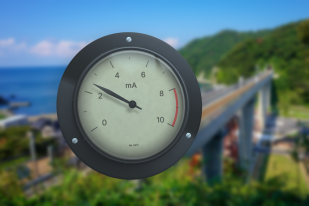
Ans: value=2.5 unit=mA
